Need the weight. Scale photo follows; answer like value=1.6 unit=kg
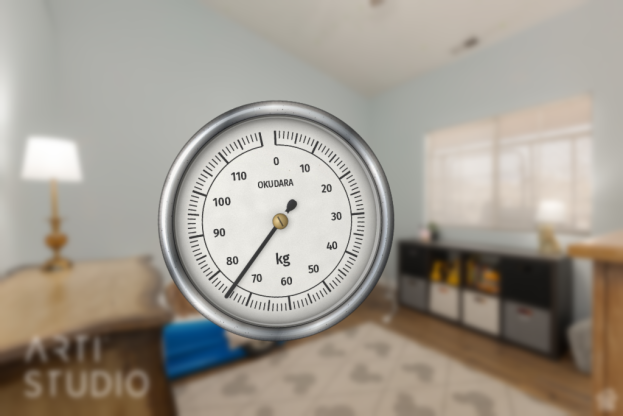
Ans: value=75 unit=kg
